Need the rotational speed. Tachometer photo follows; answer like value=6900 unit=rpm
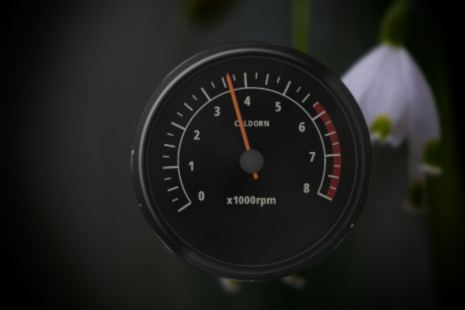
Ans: value=3625 unit=rpm
